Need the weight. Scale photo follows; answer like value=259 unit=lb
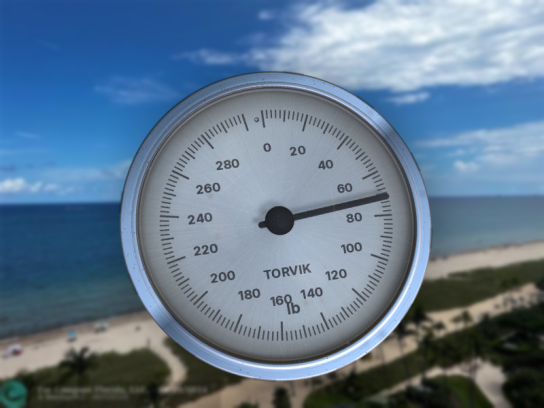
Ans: value=72 unit=lb
